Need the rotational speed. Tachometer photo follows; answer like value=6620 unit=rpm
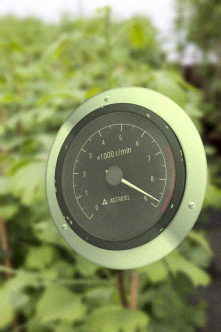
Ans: value=8750 unit=rpm
